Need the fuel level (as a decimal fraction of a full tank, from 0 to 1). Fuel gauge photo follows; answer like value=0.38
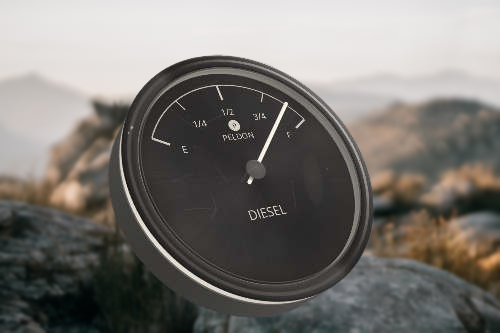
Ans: value=0.875
